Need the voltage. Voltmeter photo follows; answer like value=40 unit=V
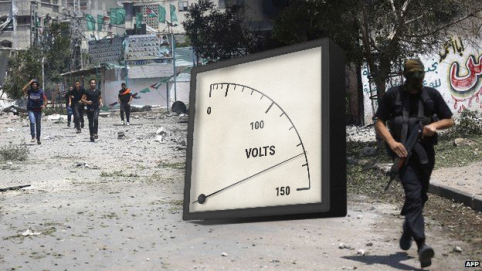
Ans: value=135 unit=V
